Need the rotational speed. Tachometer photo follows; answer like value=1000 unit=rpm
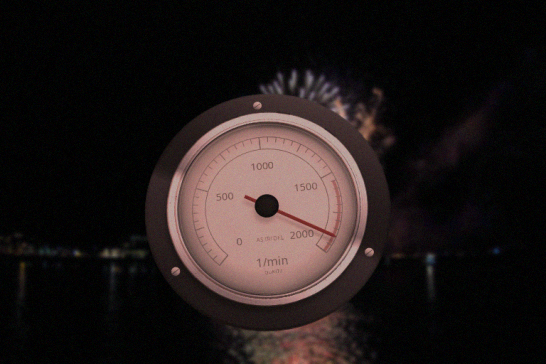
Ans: value=1900 unit=rpm
